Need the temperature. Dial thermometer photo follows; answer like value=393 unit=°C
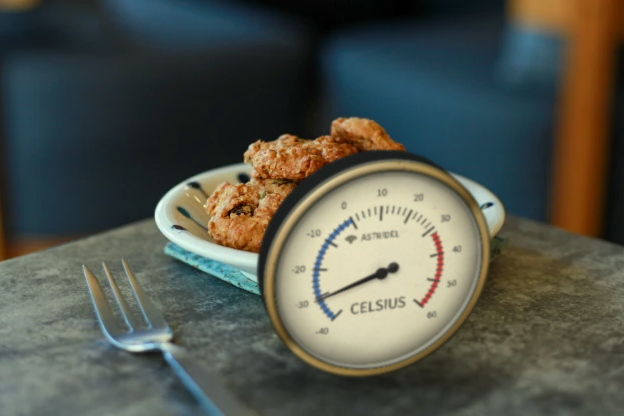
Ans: value=-30 unit=°C
